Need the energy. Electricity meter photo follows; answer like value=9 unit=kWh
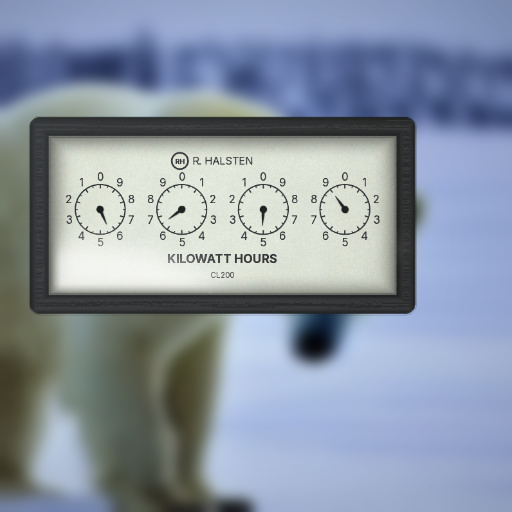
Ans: value=5649 unit=kWh
